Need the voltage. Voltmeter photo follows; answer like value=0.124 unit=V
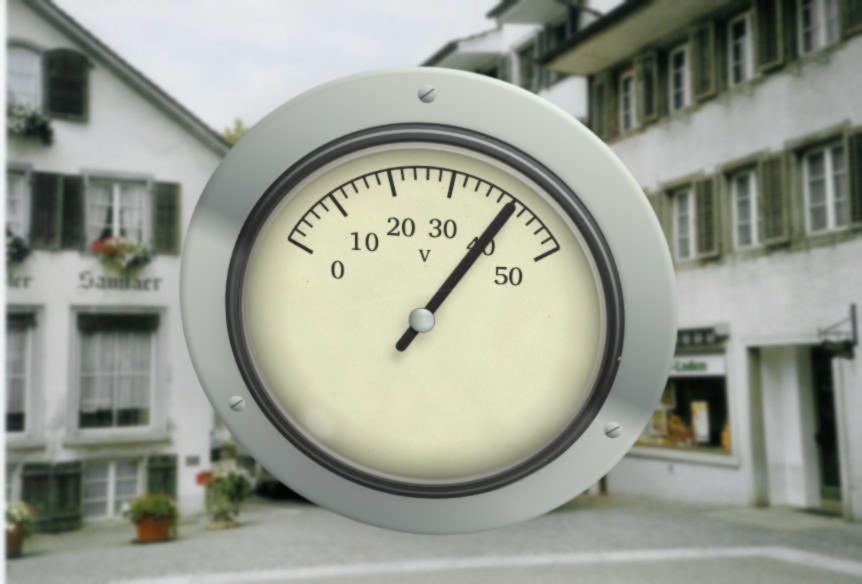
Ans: value=40 unit=V
